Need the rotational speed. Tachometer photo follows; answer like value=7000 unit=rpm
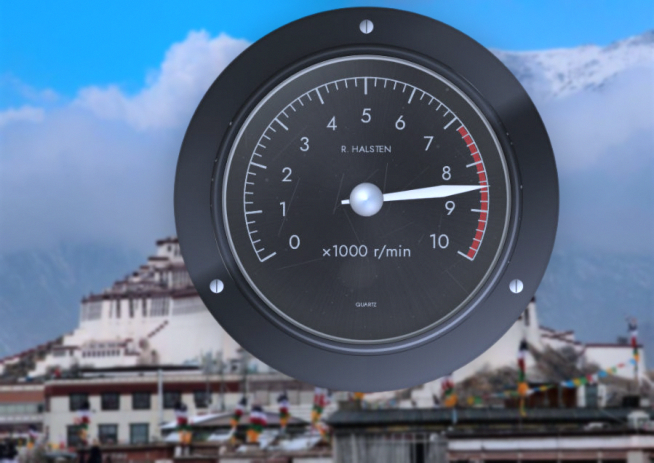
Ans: value=8500 unit=rpm
